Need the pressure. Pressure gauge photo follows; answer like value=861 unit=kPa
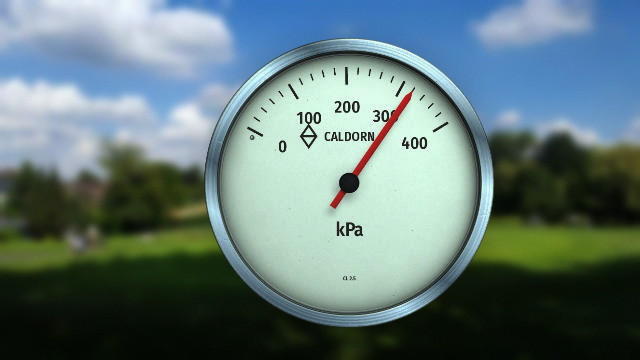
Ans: value=320 unit=kPa
